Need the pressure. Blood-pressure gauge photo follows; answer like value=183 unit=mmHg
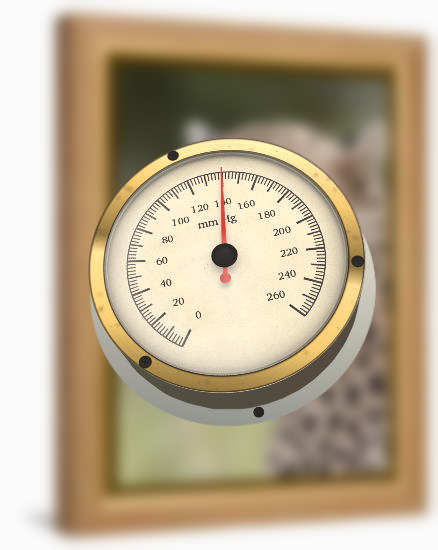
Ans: value=140 unit=mmHg
